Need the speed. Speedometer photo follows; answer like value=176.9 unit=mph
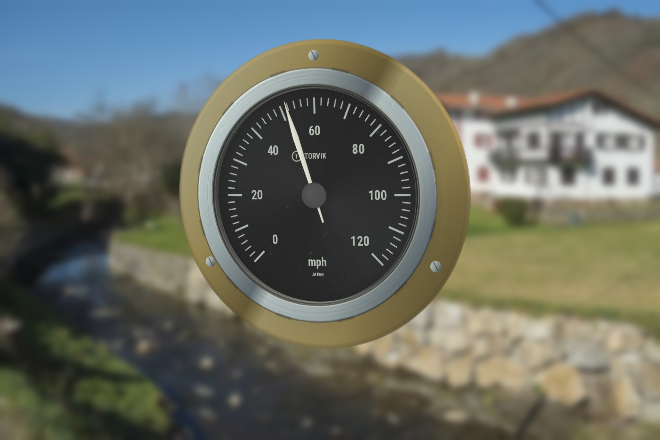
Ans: value=52 unit=mph
